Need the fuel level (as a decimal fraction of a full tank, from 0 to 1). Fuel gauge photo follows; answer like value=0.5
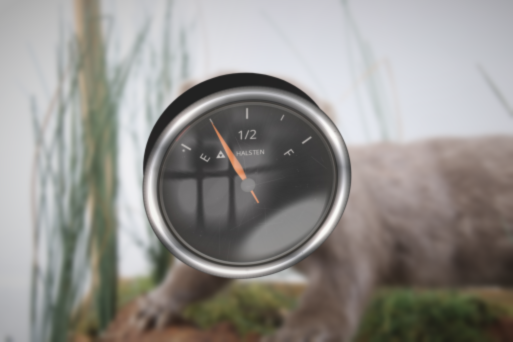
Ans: value=0.25
